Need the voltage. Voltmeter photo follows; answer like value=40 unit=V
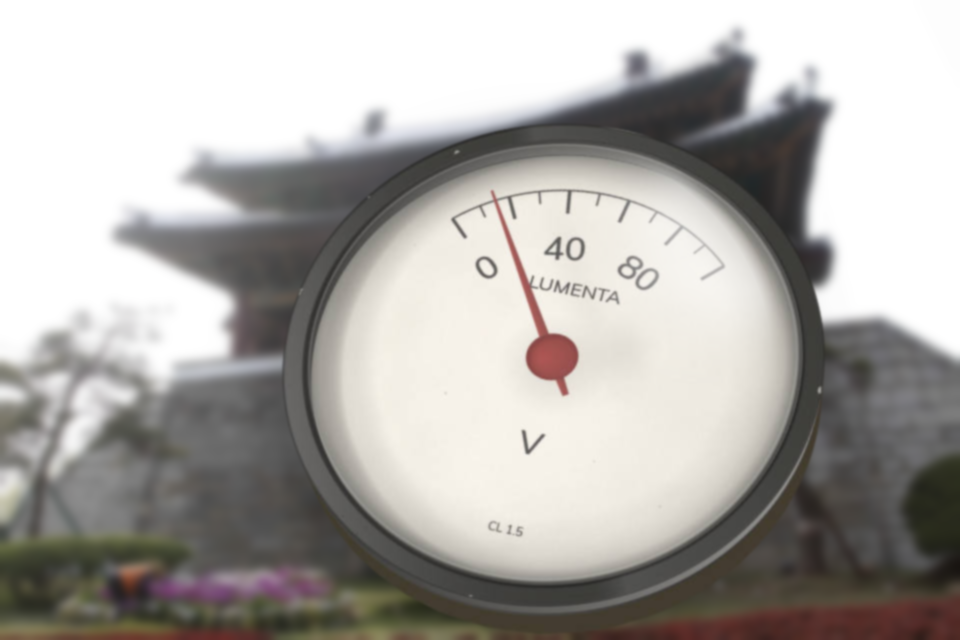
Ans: value=15 unit=V
